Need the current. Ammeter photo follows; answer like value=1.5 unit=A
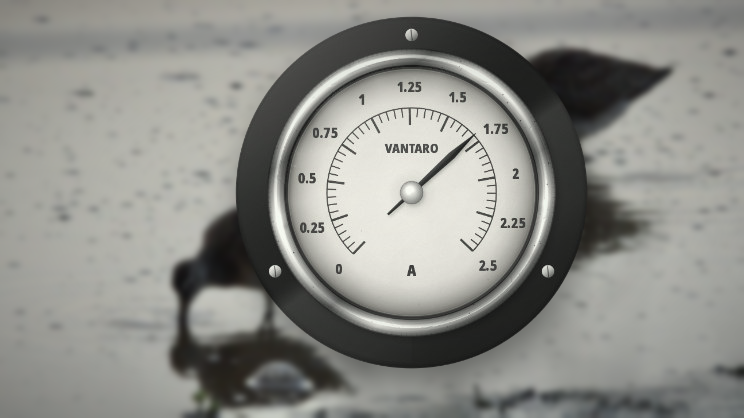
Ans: value=1.7 unit=A
